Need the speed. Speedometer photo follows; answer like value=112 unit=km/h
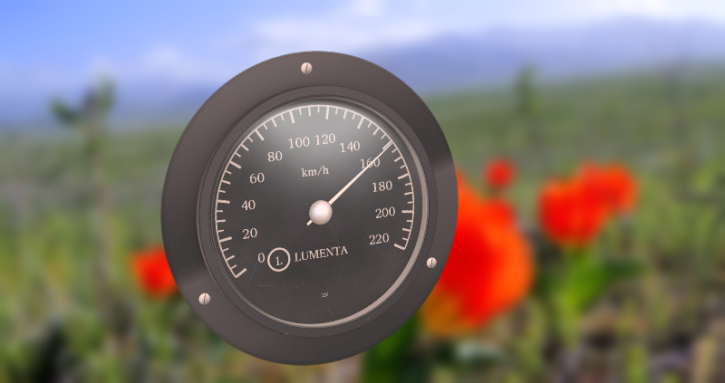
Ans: value=160 unit=km/h
